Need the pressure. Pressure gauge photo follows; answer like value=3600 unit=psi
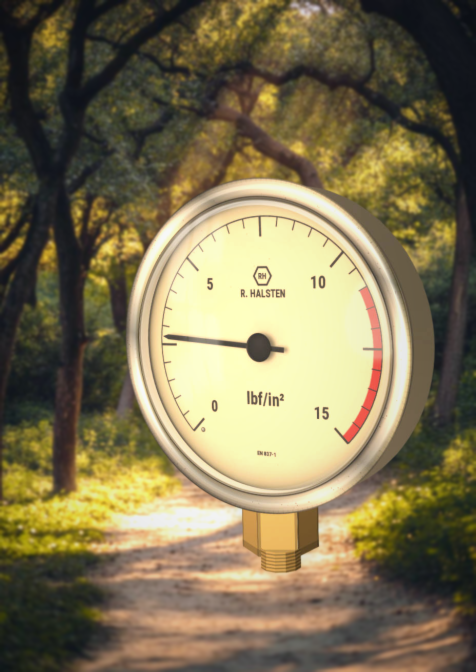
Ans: value=2.75 unit=psi
